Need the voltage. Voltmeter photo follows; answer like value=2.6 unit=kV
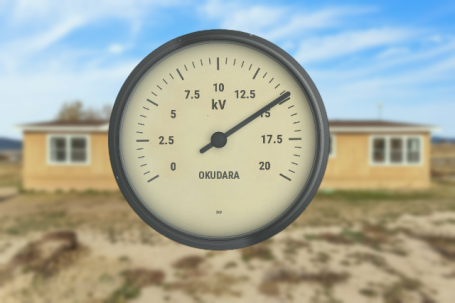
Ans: value=14.75 unit=kV
